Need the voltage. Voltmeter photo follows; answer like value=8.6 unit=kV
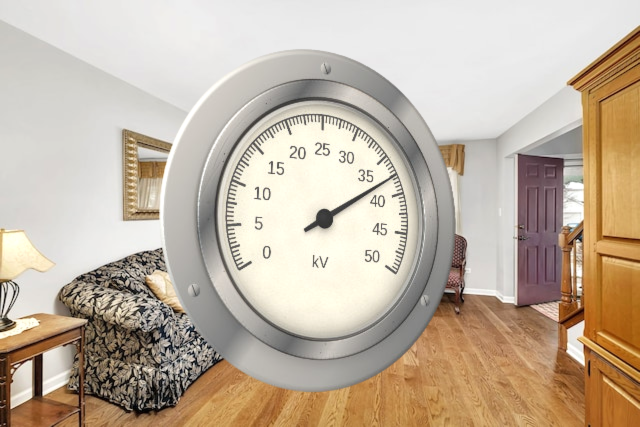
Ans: value=37.5 unit=kV
